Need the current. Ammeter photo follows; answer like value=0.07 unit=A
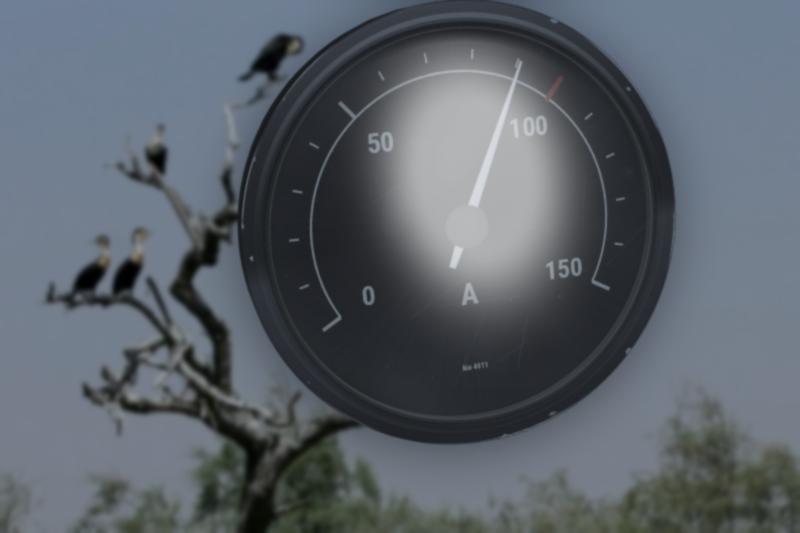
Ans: value=90 unit=A
